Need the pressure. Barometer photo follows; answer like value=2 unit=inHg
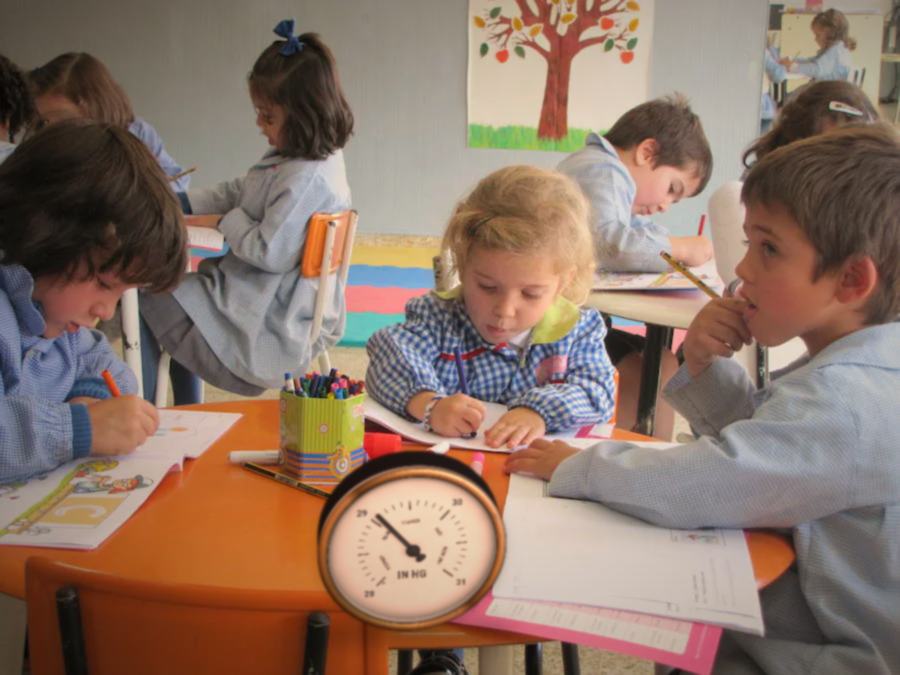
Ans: value=29.1 unit=inHg
